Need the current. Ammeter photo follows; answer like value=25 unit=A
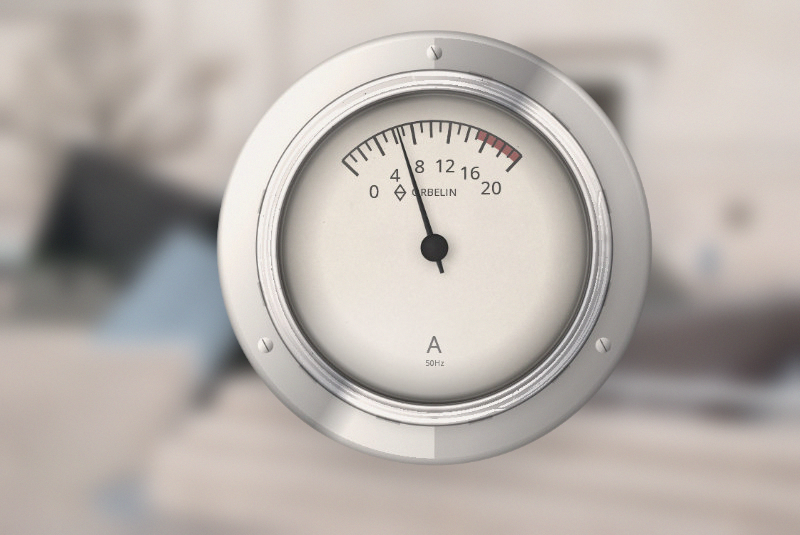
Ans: value=6.5 unit=A
